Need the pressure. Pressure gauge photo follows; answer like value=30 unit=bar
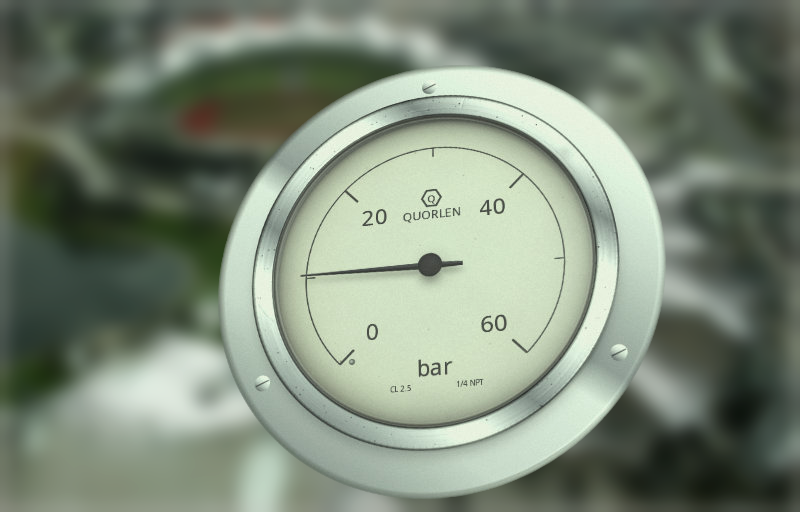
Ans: value=10 unit=bar
